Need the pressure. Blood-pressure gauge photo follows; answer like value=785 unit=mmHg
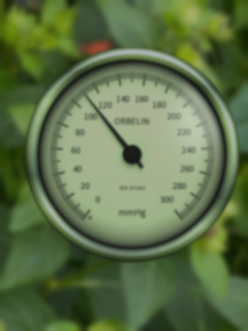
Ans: value=110 unit=mmHg
